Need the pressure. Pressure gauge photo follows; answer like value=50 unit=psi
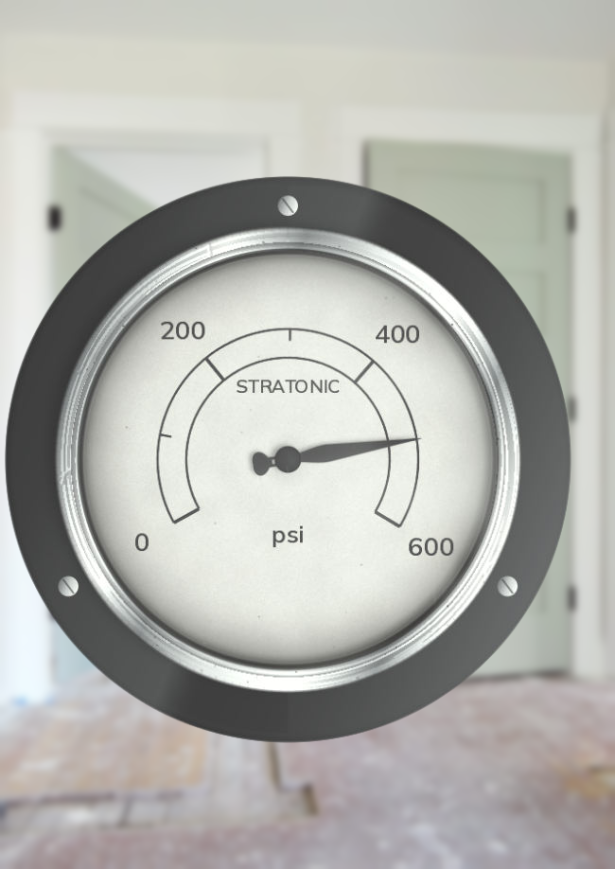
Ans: value=500 unit=psi
